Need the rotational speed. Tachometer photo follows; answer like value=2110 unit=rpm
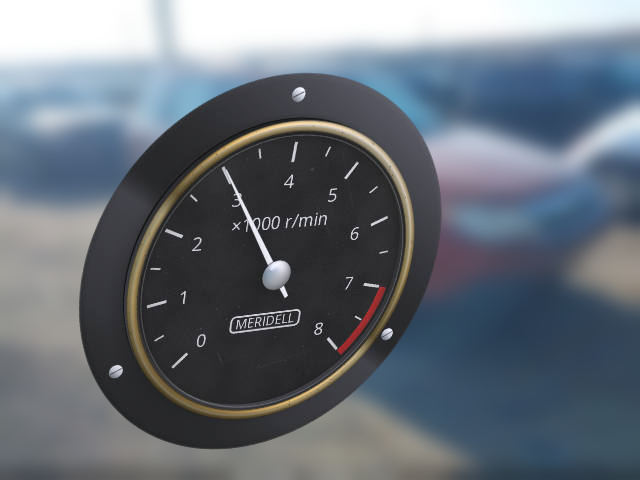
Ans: value=3000 unit=rpm
